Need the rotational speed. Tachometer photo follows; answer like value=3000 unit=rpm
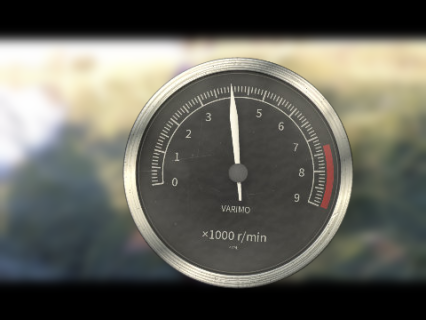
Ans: value=4000 unit=rpm
